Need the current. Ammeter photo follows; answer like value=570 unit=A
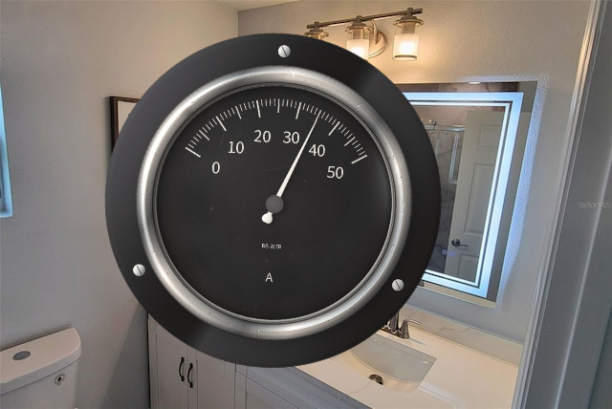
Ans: value=35 unit=A
